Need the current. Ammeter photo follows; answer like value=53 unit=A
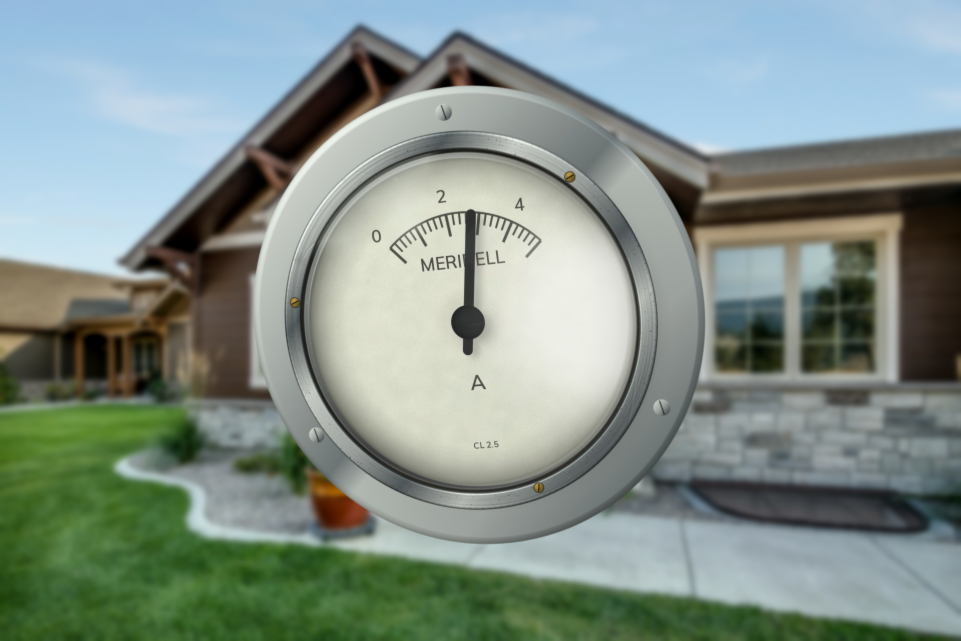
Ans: value=2.8 unit=A
